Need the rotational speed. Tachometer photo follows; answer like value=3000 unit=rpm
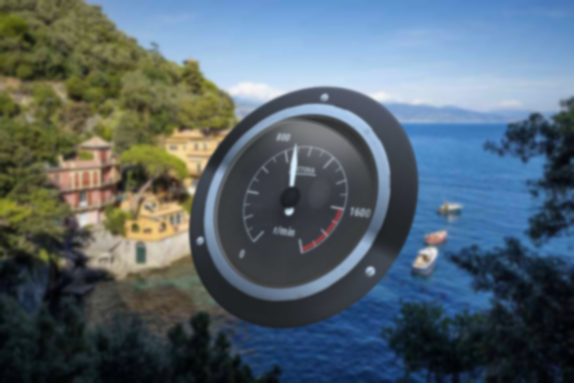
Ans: value=900 unit=rpm
